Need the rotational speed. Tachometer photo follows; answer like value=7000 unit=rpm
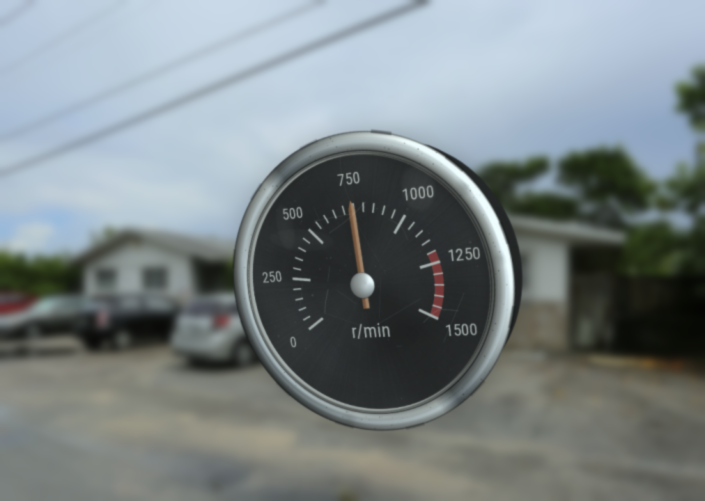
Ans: value=750 unit=rpm
